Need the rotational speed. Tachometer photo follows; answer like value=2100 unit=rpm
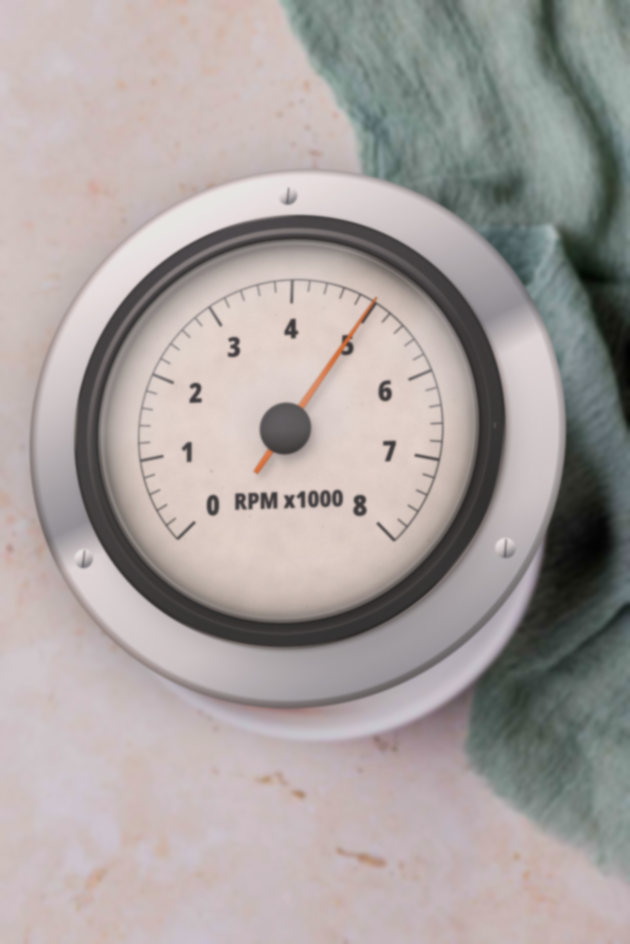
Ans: value=5000 unit=rpm
